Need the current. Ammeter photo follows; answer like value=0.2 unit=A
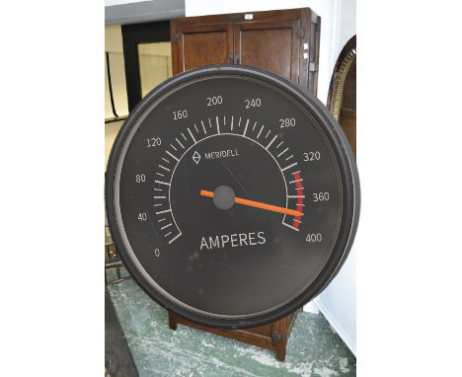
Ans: value=380 unit=A
